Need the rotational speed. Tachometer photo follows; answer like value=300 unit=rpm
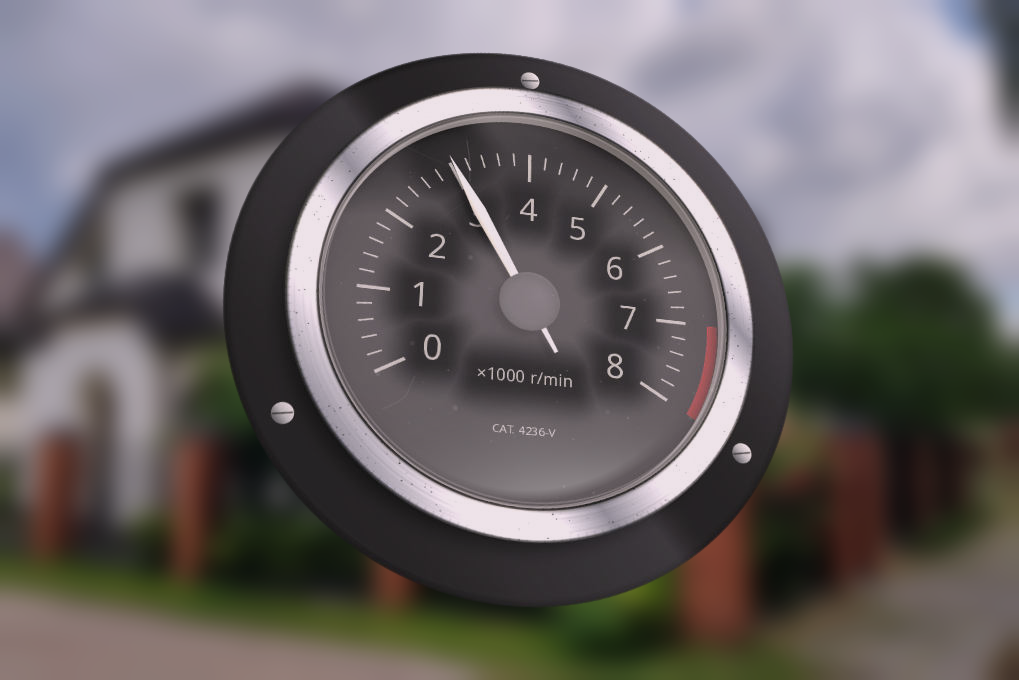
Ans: value=3000 unit=rpm
